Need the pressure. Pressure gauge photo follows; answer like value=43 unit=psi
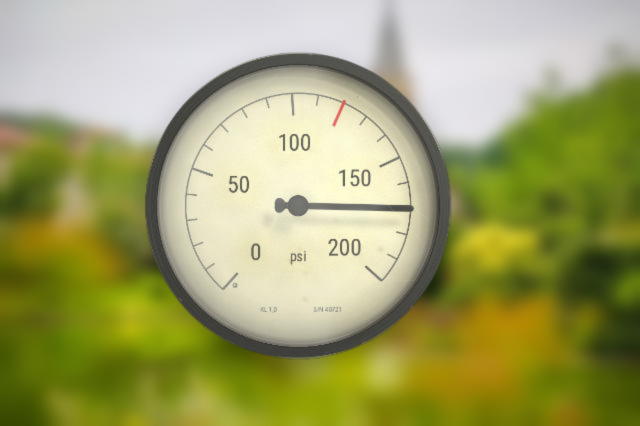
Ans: value=170 unit=psi
